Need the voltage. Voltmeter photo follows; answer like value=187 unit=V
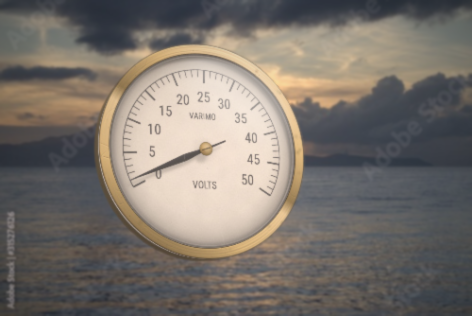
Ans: value=1 unit=V
